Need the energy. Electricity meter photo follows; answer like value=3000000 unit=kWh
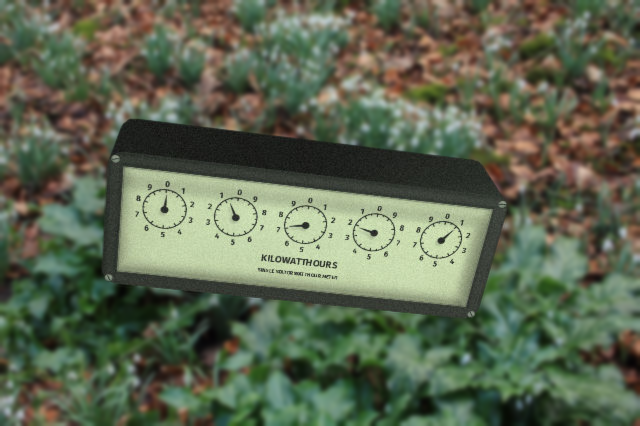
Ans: value=721 unit=kWh
